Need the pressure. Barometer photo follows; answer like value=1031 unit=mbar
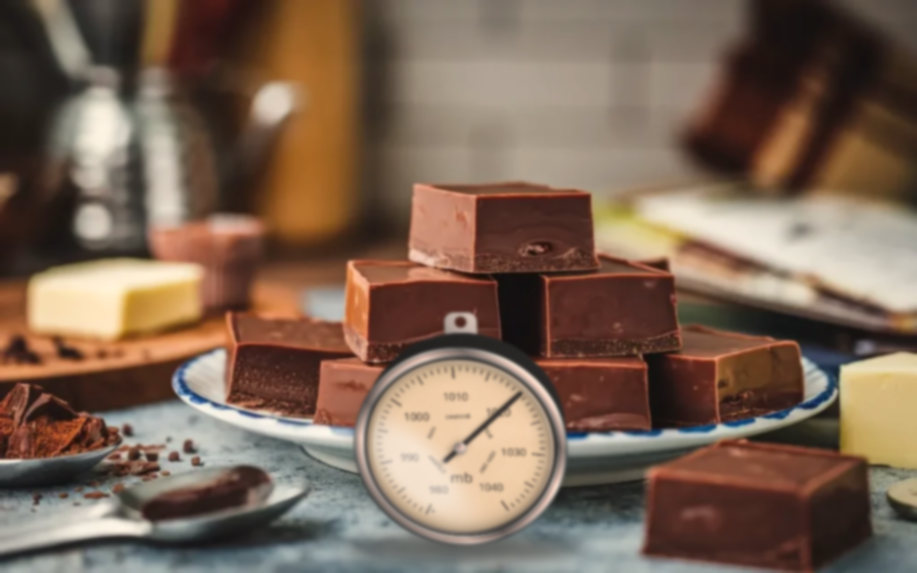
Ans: value=1020 unit=mbar
